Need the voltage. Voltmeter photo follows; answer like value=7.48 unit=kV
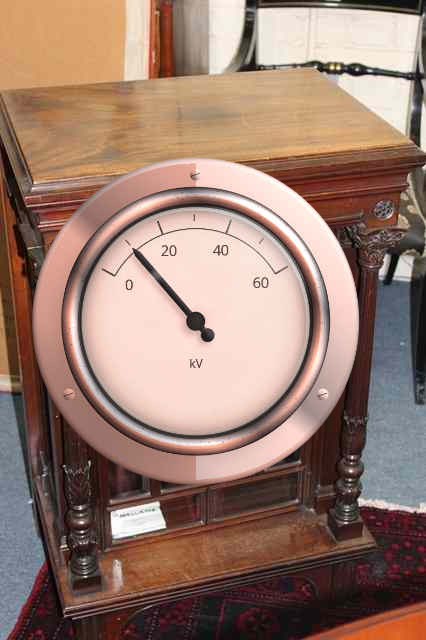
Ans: value=10 unit=kV
